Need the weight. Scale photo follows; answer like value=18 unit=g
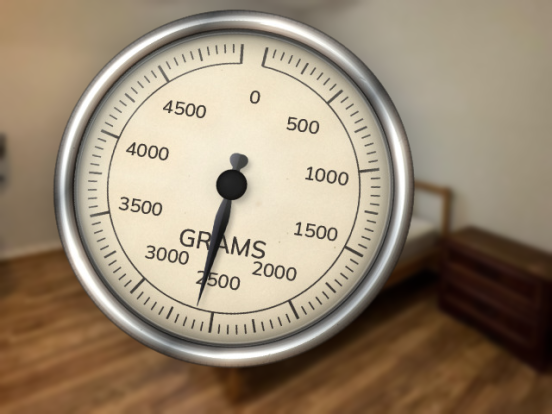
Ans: value=2600 unit=g
